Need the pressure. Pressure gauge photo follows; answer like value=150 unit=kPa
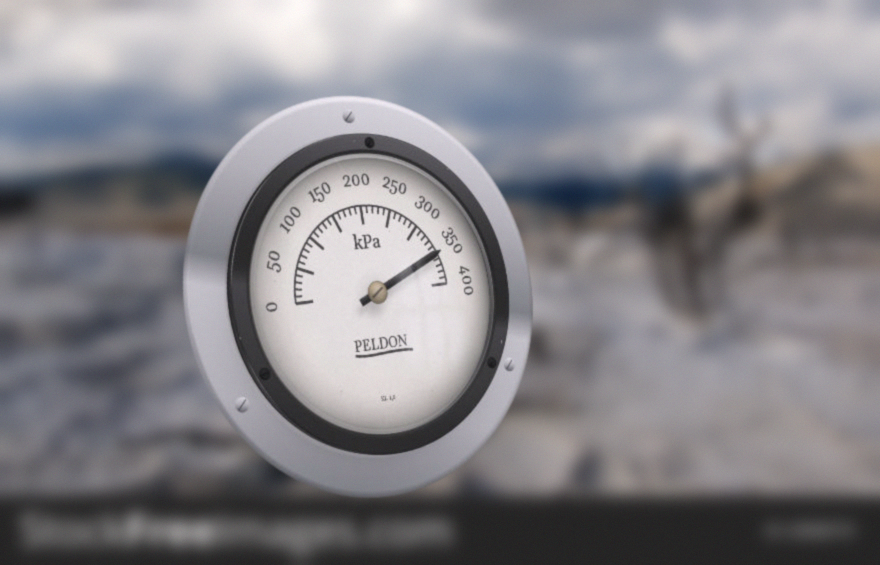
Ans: value=350 unit=kPa
